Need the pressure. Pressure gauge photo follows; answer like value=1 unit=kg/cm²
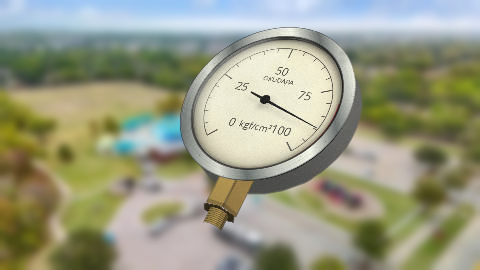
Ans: value=90 unit=kg/cm²
